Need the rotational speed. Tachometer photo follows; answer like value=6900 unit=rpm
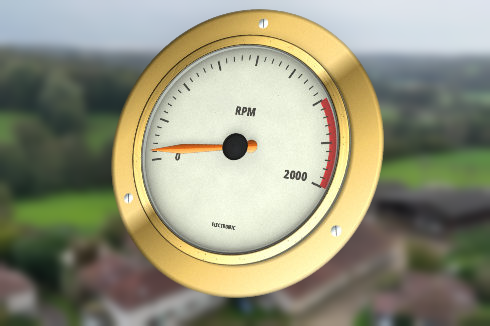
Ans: value=50 unit=rpm
